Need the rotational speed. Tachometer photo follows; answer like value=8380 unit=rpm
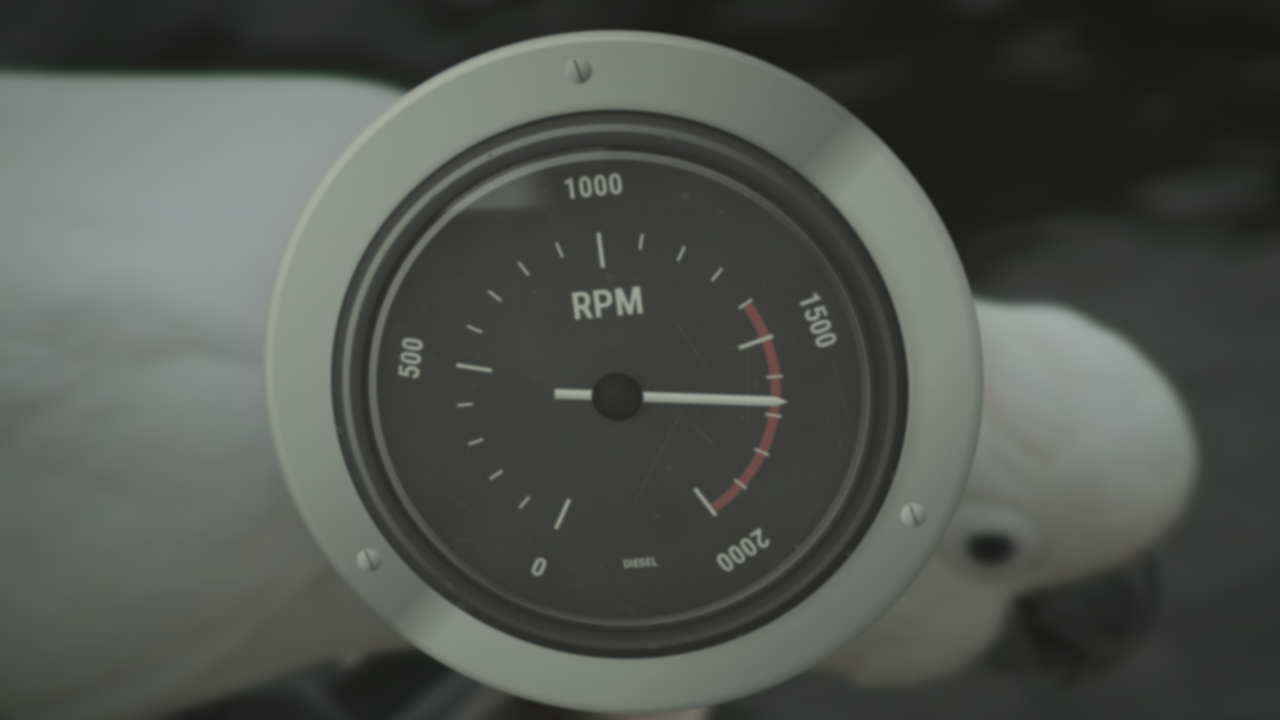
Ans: value=1650 unit=rpm
